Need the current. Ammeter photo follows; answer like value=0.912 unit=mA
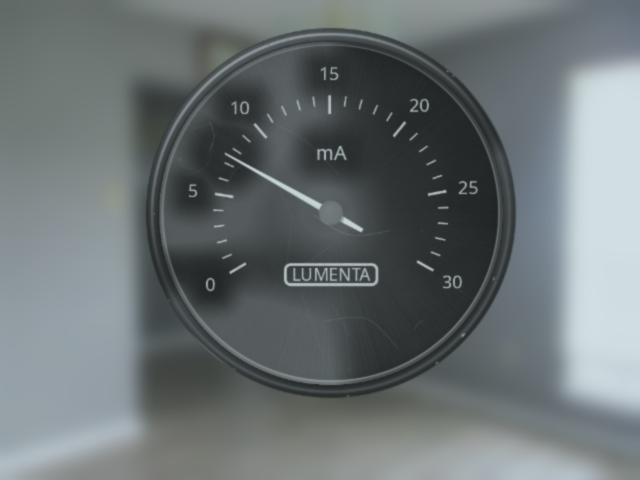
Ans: value=7.5 unit=mA
